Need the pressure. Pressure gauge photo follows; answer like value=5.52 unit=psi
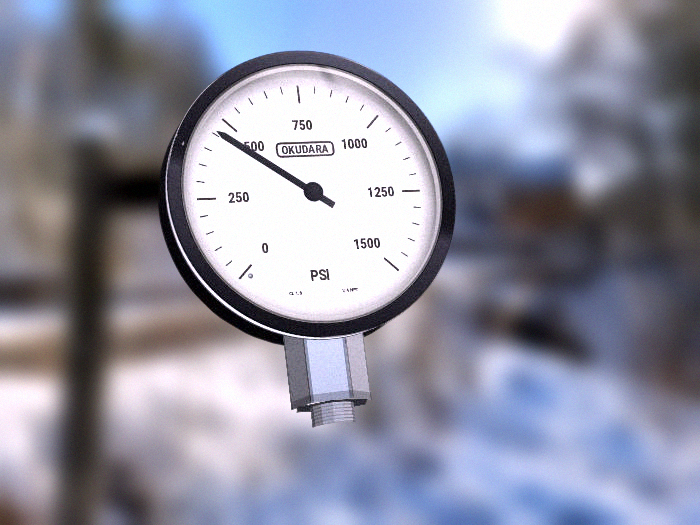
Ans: value=450 unit=psi
